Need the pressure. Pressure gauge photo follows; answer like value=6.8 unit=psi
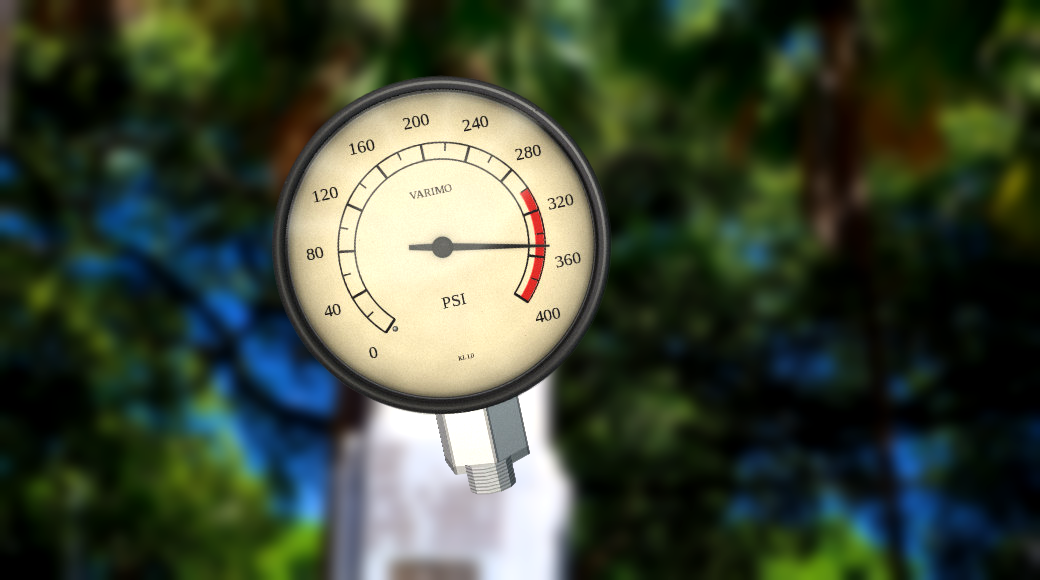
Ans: value=350 unit=psi
